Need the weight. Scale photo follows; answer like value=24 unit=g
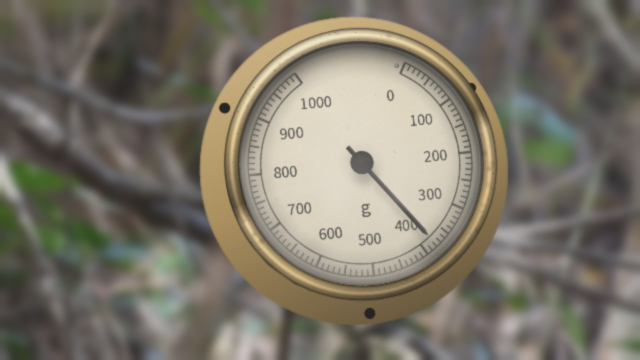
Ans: value=380 unit=g
